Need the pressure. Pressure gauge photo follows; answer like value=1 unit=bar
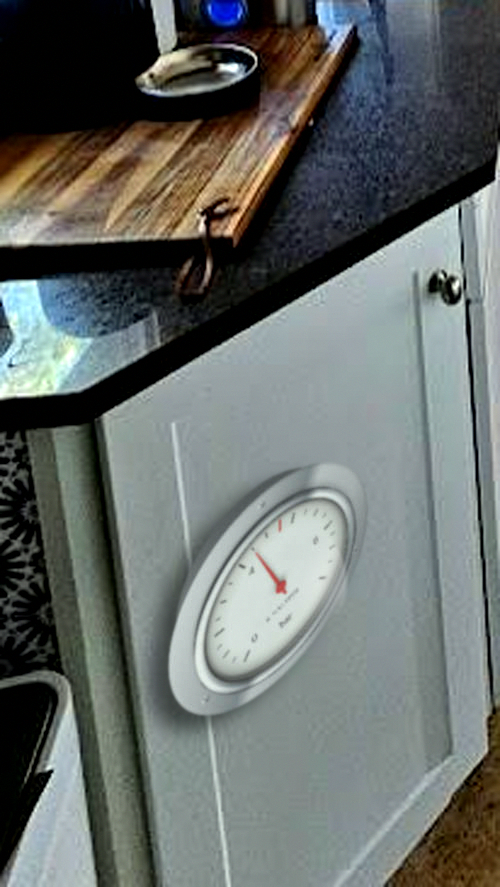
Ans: value=4.5 unit=bar
